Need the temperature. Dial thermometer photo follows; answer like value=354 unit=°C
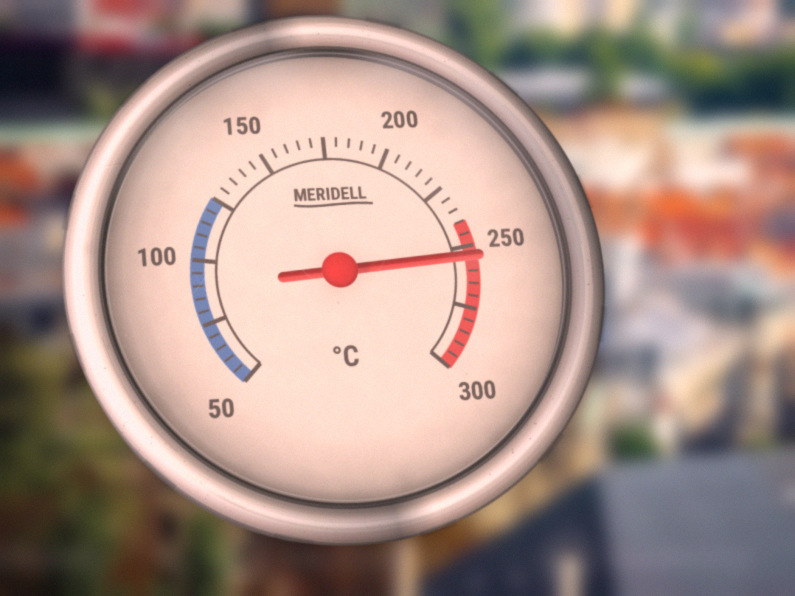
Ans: value=255 unit=°C
